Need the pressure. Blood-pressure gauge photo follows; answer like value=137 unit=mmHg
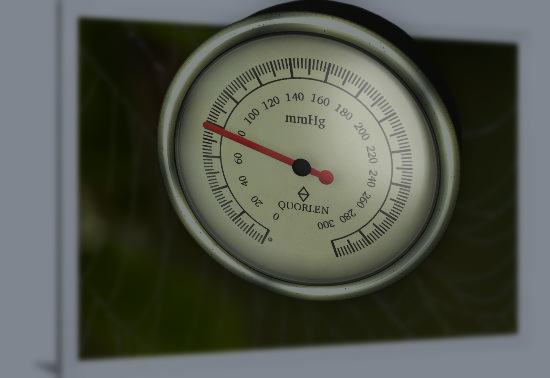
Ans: value=80 unit=mmHg
